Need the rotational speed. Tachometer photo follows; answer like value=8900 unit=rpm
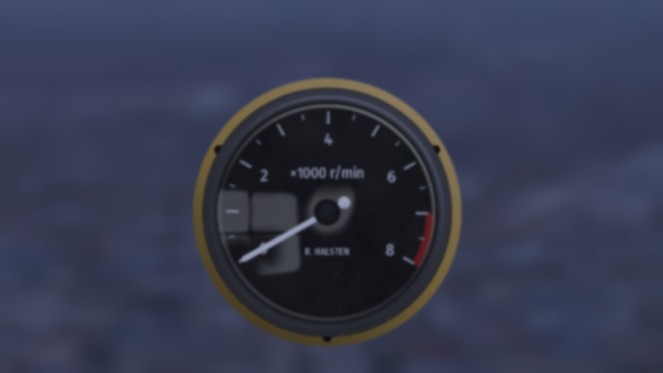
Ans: value=0 unit=rpm
